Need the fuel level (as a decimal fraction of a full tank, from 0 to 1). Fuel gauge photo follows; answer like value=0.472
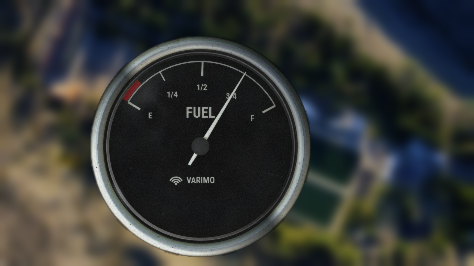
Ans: value=0.75
